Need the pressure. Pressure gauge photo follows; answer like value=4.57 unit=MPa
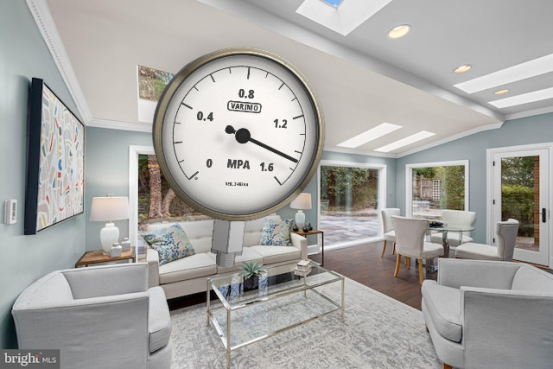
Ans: value=1.45 unit=MPa
